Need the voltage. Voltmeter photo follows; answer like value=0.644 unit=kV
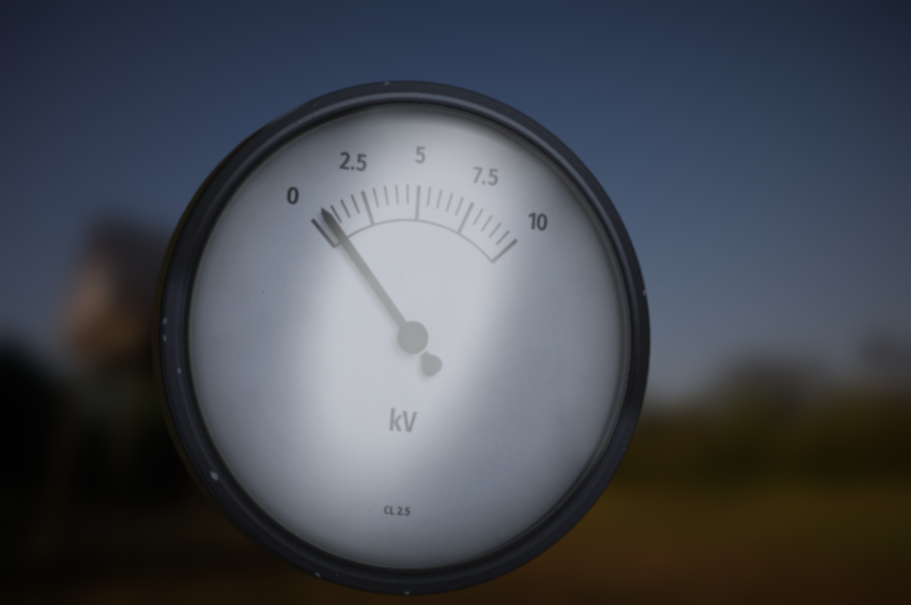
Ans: value=0.5 unit=kV
